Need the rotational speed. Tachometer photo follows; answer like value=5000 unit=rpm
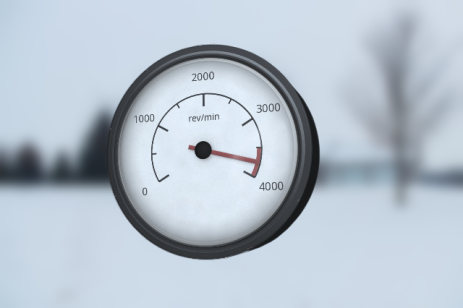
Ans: value=3750 unit=rpm
